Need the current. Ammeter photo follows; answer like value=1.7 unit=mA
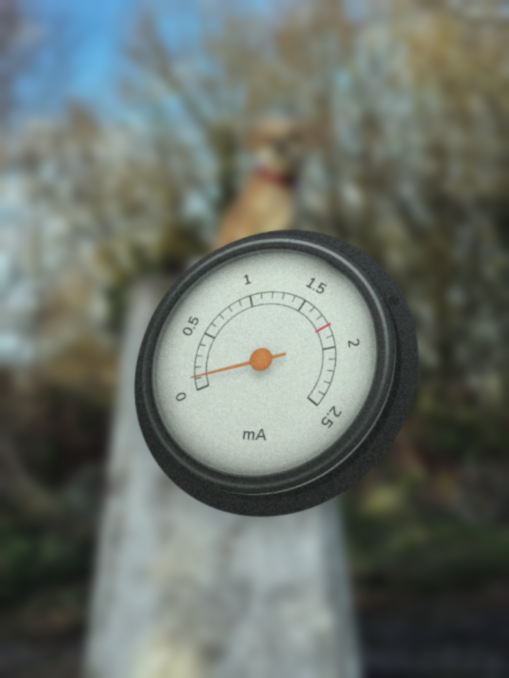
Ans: value=0.1 unit=mA
